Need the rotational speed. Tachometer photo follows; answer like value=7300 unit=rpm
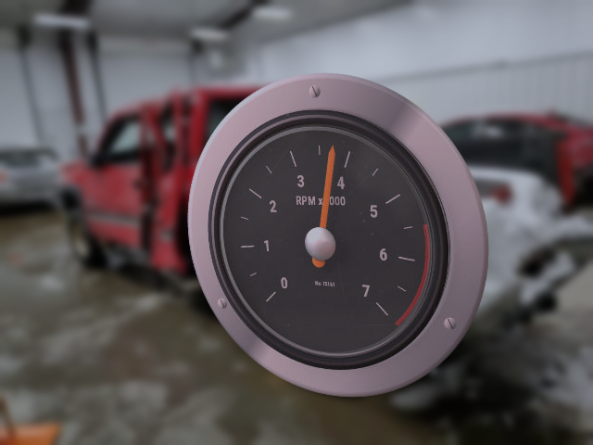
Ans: value=3750 unit=rpm
